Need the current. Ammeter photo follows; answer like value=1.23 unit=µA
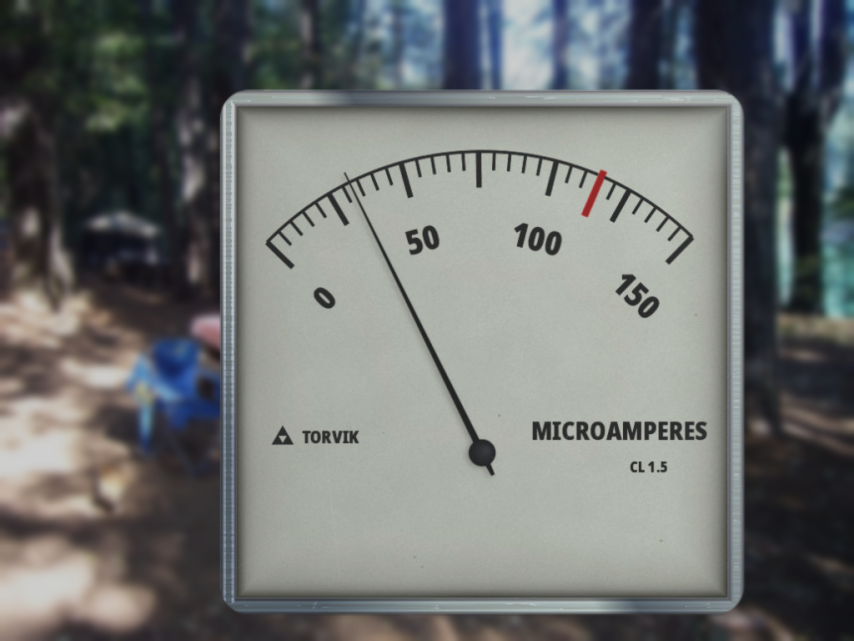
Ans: value=32.5 unit=µA
